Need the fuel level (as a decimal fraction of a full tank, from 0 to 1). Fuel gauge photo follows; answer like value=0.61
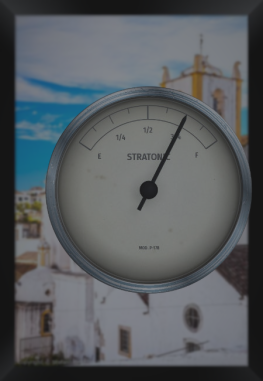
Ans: value=0.75
